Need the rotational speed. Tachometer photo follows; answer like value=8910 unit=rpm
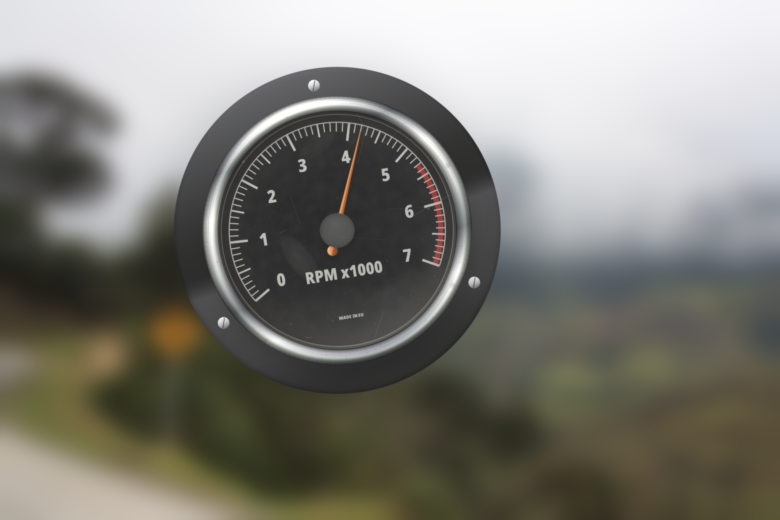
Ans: value=4200 unit=rpm
